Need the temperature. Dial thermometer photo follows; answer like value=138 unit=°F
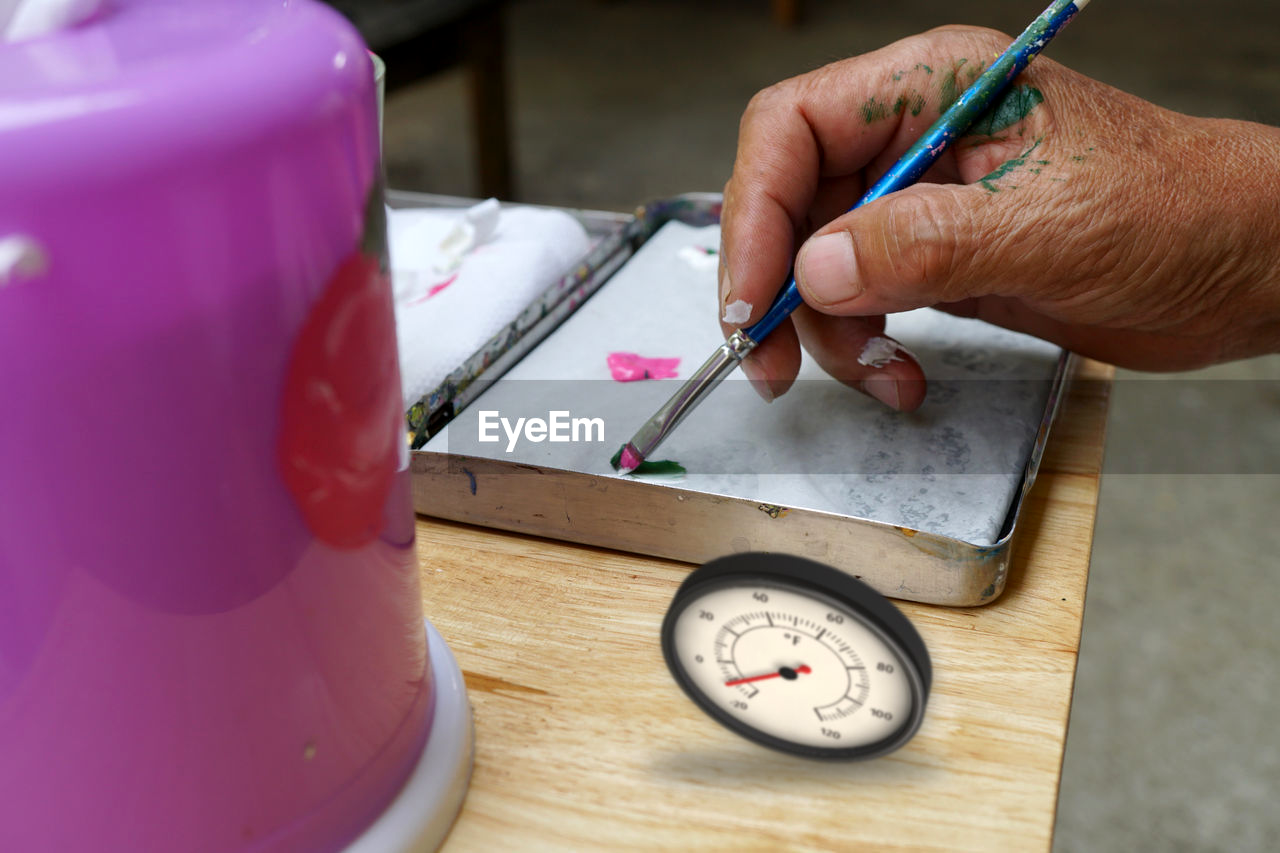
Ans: value=-10 unit=°F
